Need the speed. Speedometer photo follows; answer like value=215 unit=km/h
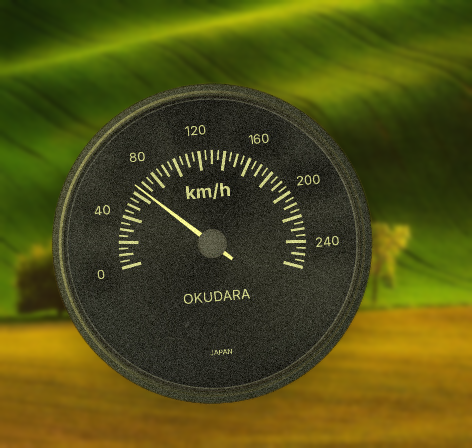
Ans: value=65 unit=km/h
